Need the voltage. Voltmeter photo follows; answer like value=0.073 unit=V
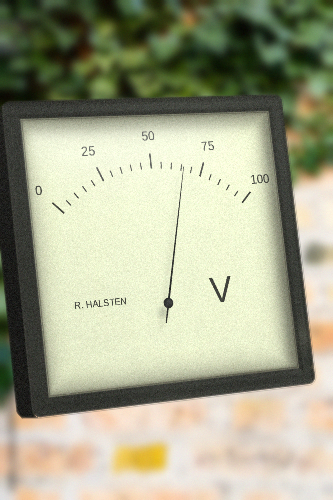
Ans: value=65 unit=V
